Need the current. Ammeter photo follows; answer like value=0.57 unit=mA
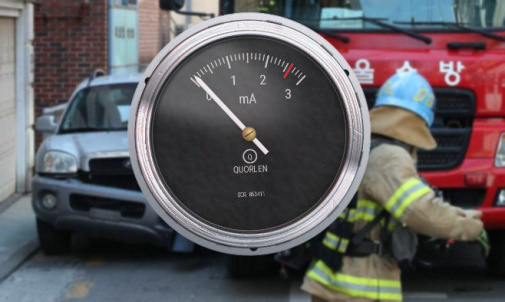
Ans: value=0.1 unit=mA
